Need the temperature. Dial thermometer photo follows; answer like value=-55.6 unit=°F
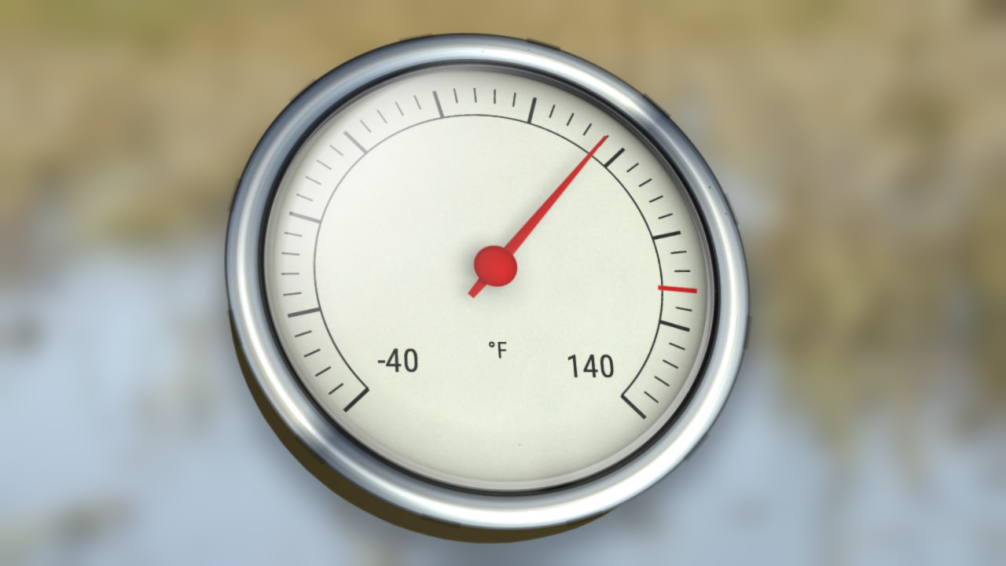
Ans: value=76 unit=°F
